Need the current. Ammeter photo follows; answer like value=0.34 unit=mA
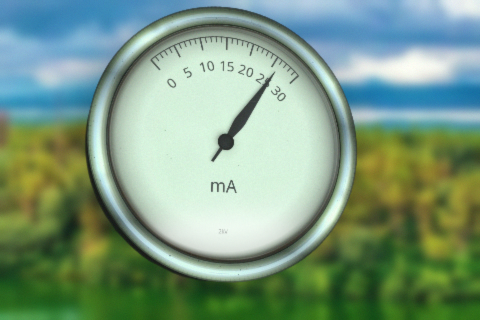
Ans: value=26 unit=mA
